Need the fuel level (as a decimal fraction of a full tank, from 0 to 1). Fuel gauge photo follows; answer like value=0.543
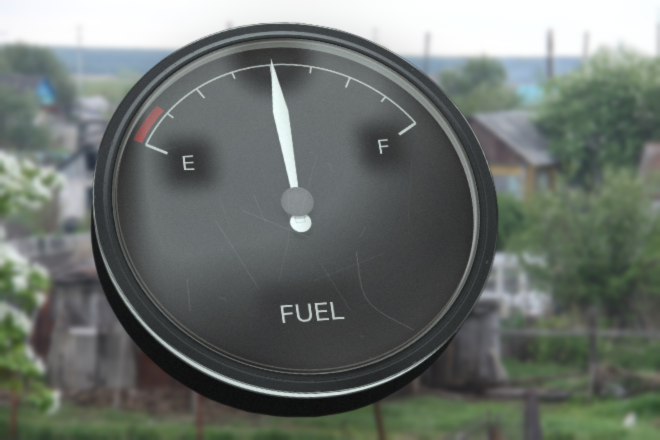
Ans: value=0.5
